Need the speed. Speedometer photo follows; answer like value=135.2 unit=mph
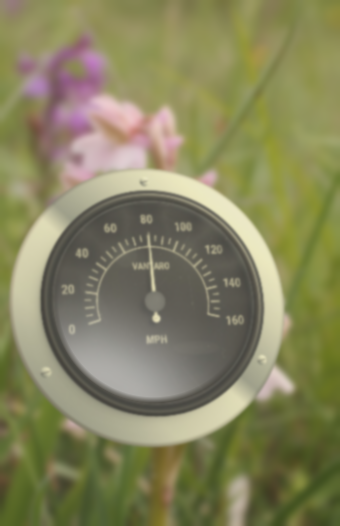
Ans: value=80 unit=mph
